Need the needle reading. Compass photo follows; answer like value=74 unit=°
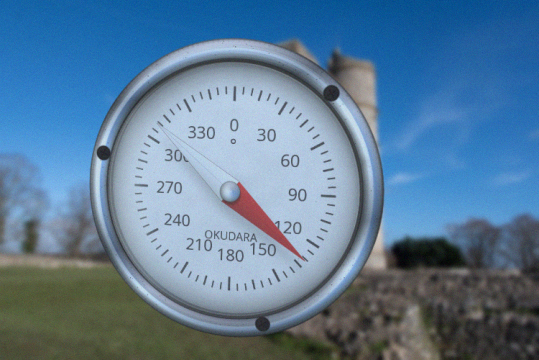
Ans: value=130 unit=°
